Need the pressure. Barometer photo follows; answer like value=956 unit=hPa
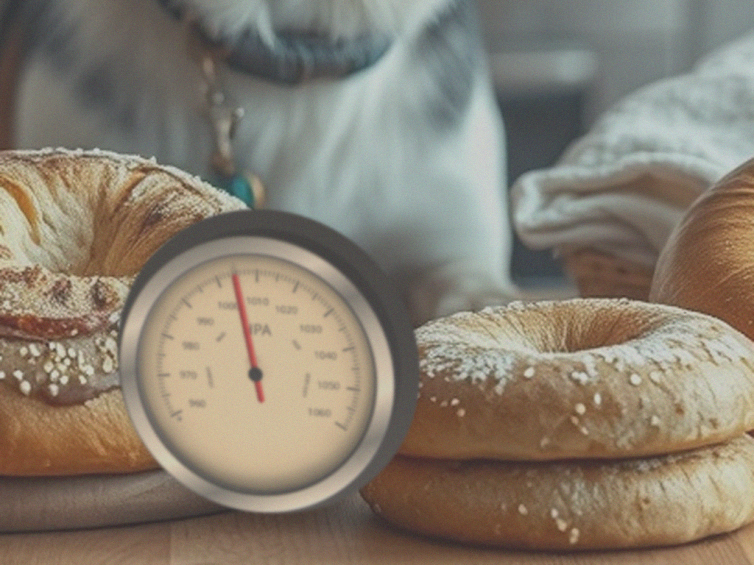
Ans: value=1005 unit=hPa
